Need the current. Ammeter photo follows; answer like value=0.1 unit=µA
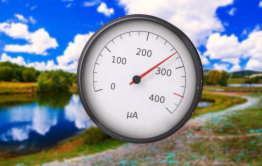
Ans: value=270 unit=µA
